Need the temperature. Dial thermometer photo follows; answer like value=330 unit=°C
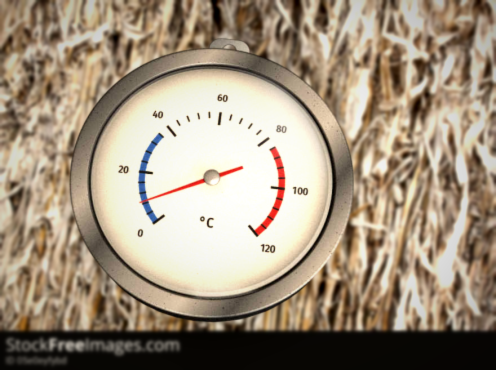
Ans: value=8 unit=°C
